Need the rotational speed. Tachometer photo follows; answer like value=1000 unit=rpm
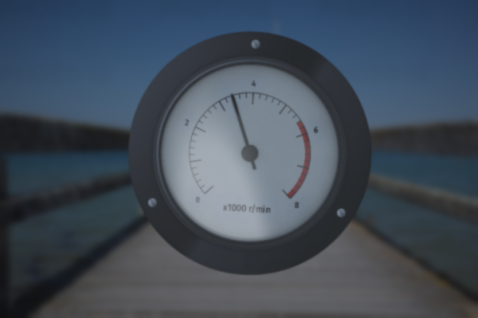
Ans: value=3400 unit=rpm
